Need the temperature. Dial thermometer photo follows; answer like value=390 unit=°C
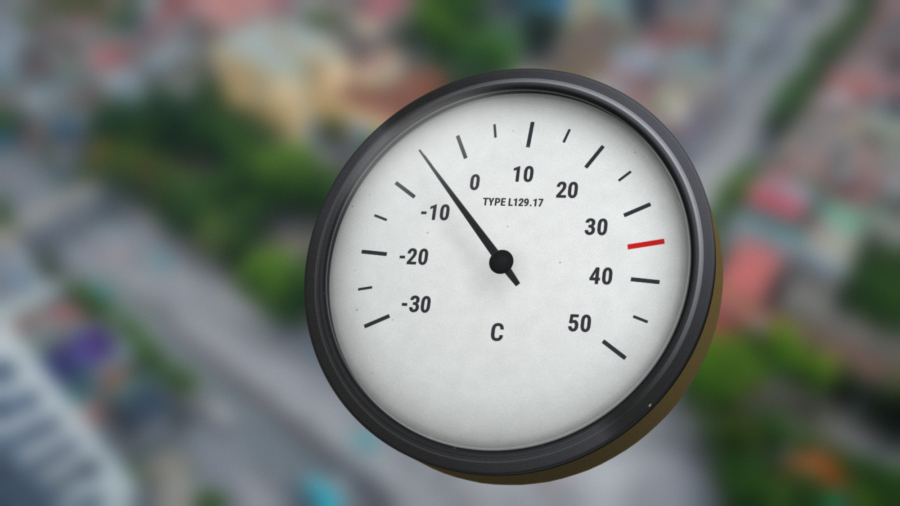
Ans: value=-5 unit=°C
